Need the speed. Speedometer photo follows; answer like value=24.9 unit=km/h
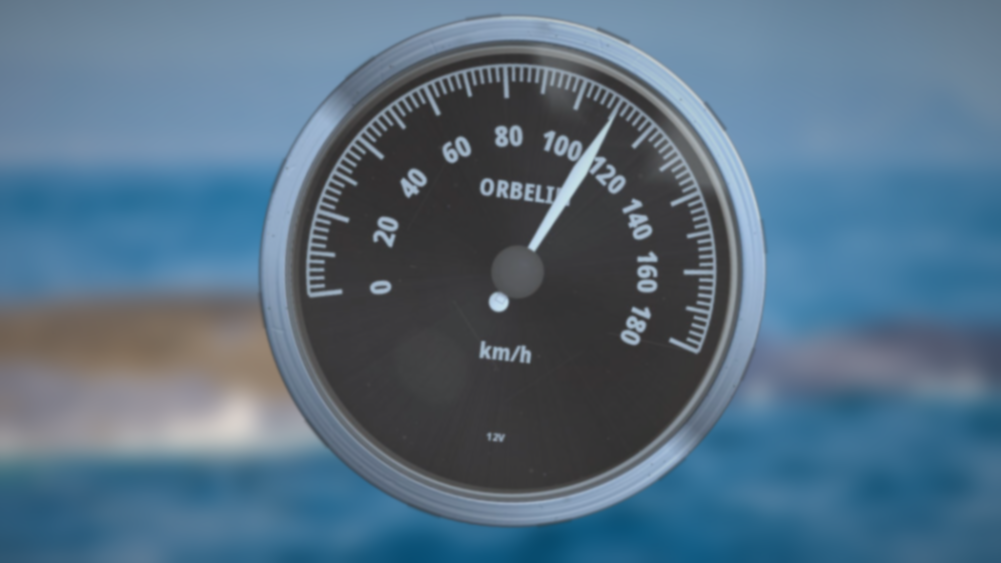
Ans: value=110 unit=km/h
